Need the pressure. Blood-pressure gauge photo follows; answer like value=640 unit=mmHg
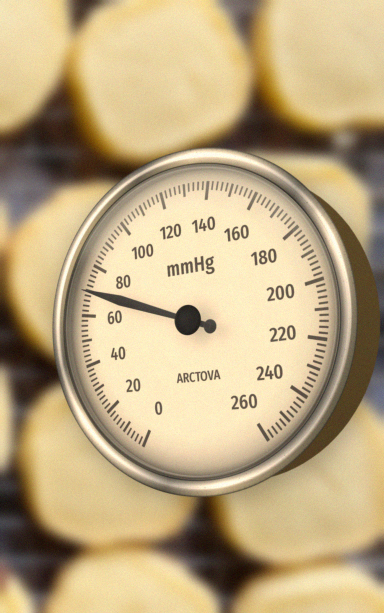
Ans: value=70 unit=mmHg
